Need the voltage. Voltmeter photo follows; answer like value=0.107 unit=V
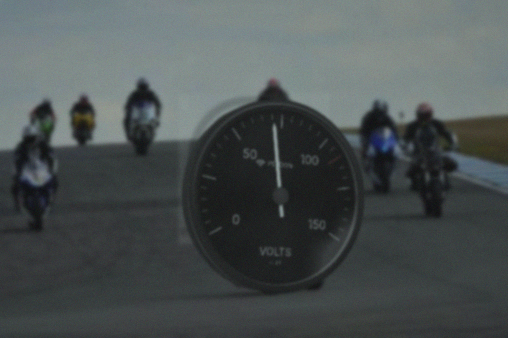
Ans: value=70 unit=V
